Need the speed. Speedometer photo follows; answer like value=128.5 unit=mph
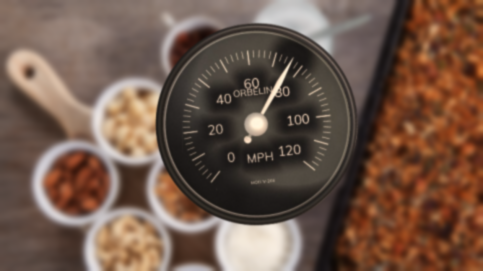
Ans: value=76 unit=mph
